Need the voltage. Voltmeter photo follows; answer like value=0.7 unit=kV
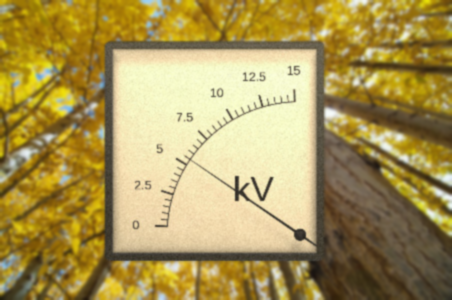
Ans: value=5.5 unit=kV
